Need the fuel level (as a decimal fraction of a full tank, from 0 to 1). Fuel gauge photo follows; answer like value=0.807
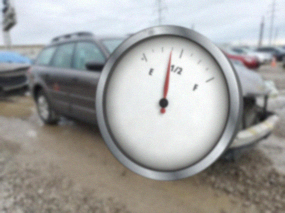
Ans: value=0.375
